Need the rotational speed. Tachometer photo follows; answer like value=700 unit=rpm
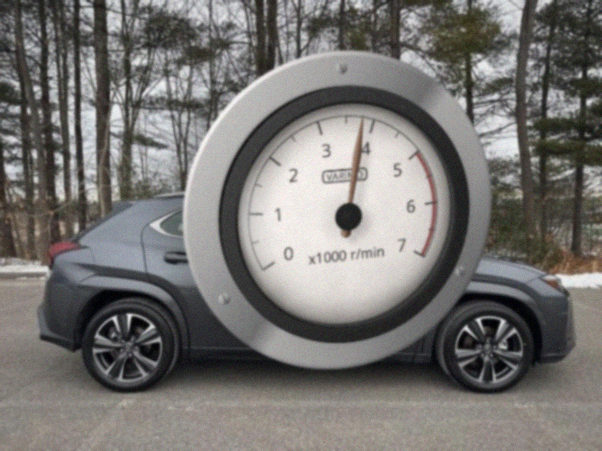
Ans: value=3750 unit=rpm
